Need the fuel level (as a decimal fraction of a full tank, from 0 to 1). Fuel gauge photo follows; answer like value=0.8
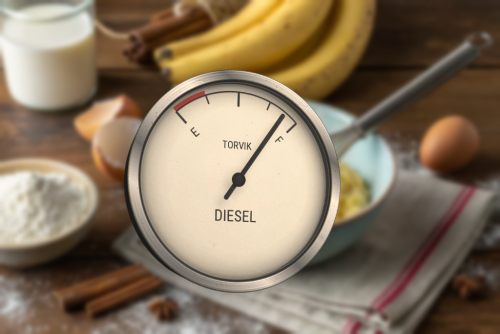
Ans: value=0.875
